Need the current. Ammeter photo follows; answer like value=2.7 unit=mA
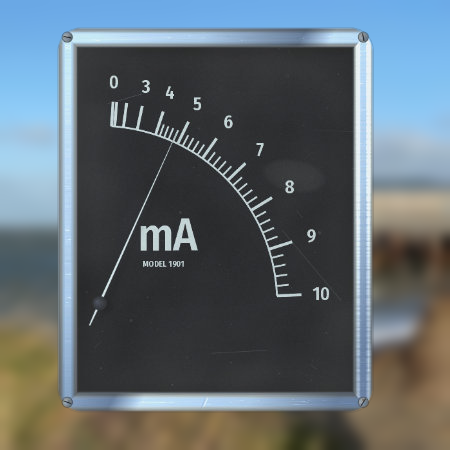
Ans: value=4.8 unit=mA
